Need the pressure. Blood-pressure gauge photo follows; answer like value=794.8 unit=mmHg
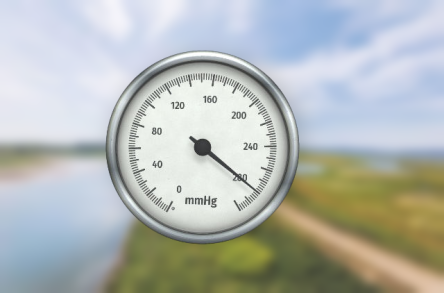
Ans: value=280 unit=mmHg
